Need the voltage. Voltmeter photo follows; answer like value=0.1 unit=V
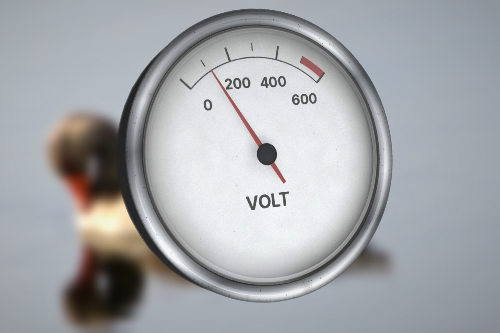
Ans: value=100 unit=V
